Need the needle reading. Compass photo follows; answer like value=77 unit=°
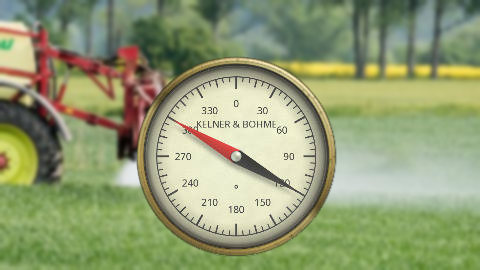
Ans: value=300 unit=°
